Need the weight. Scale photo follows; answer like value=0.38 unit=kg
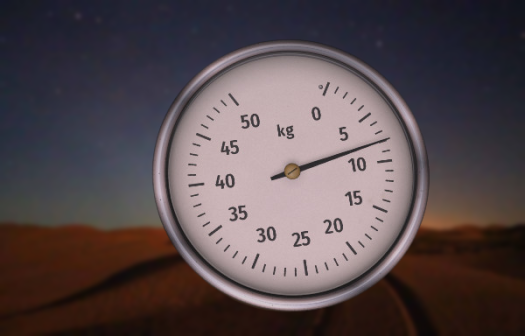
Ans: value=8 unit=kg
